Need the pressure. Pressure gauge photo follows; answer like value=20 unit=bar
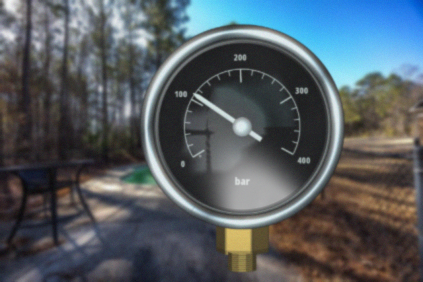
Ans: value=110 unit=bar
